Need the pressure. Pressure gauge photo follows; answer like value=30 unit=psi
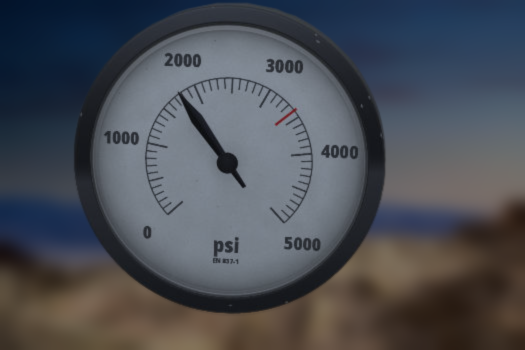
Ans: value=1800 unit=psi
